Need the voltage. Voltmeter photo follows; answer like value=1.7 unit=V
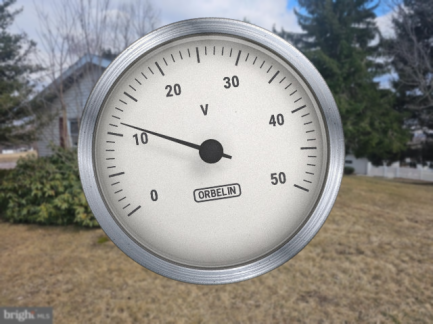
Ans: value=11.5 unit=V
